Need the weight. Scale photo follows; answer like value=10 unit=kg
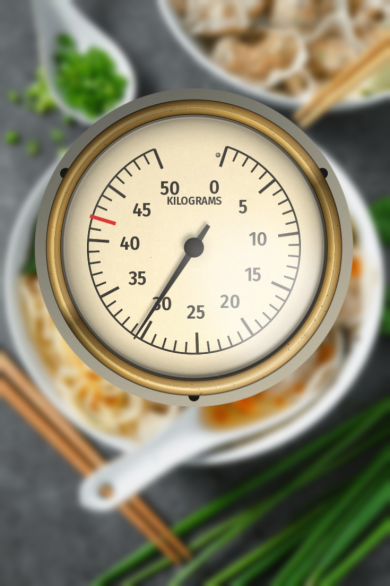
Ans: value=30.5 unit=kg
